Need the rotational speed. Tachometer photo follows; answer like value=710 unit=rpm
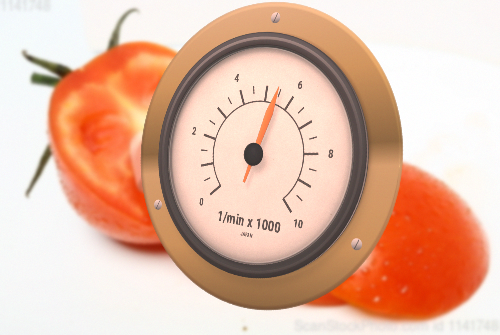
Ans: value=5500 unit=rpm
